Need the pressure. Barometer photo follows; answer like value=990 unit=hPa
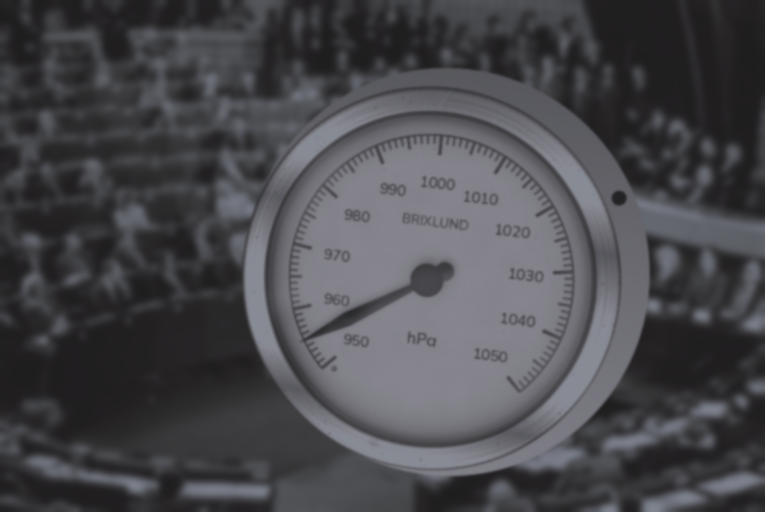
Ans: value=955 unit=hPa
